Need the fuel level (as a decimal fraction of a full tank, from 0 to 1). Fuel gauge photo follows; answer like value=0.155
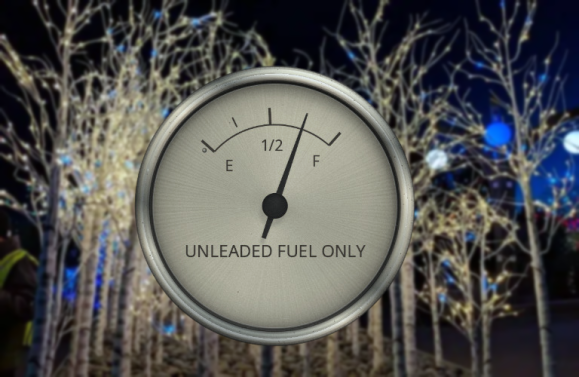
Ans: value=0.75
